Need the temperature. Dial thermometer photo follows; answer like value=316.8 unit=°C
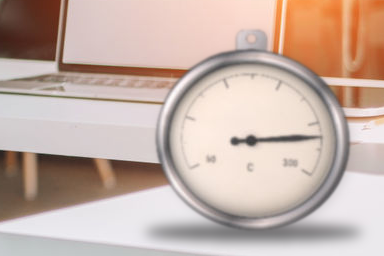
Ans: value=262.5 unit=°C
